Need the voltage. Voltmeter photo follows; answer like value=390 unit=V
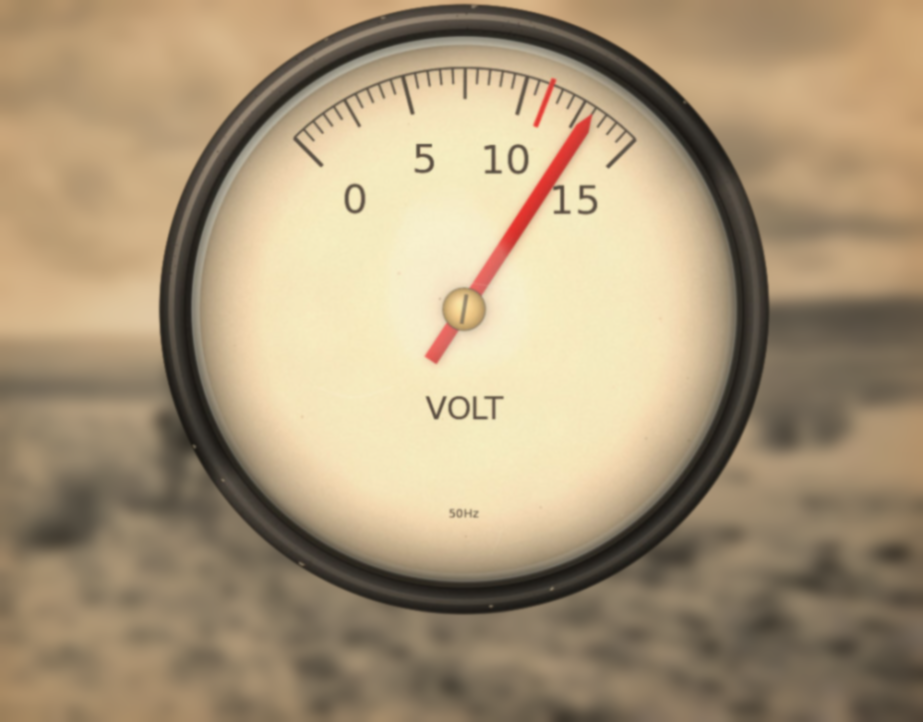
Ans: value=13 unit=V
